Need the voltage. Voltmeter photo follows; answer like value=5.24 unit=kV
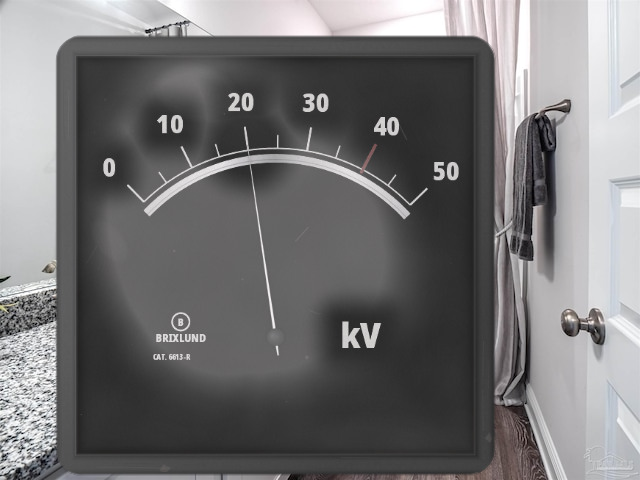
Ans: value=20 unit=kV
